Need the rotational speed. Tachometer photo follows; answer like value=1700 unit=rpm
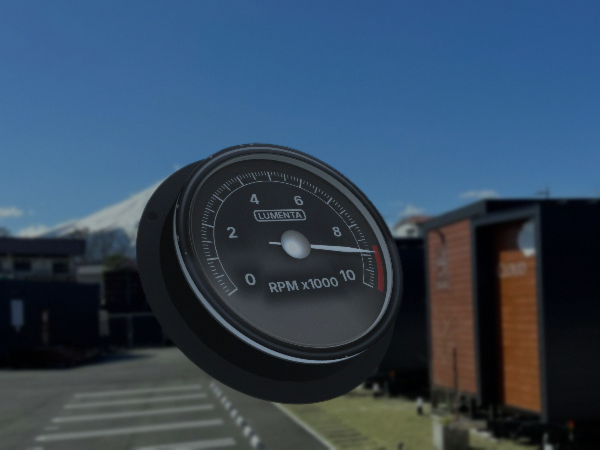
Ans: value=9000 unit=rpm
